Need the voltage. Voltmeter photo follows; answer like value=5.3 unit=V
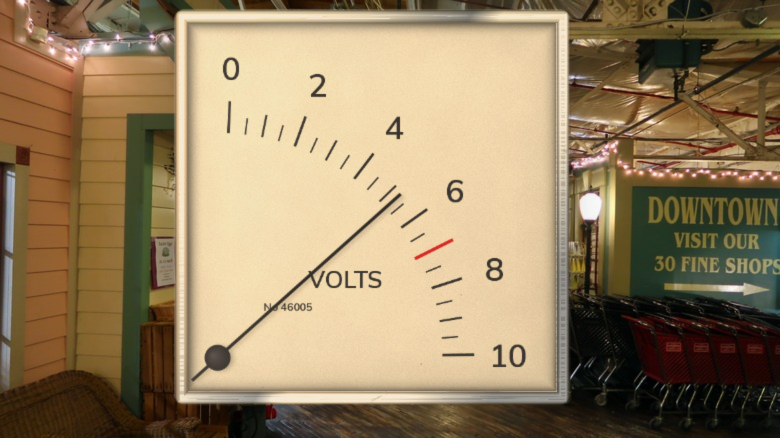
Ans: value=5.25 unit=V
